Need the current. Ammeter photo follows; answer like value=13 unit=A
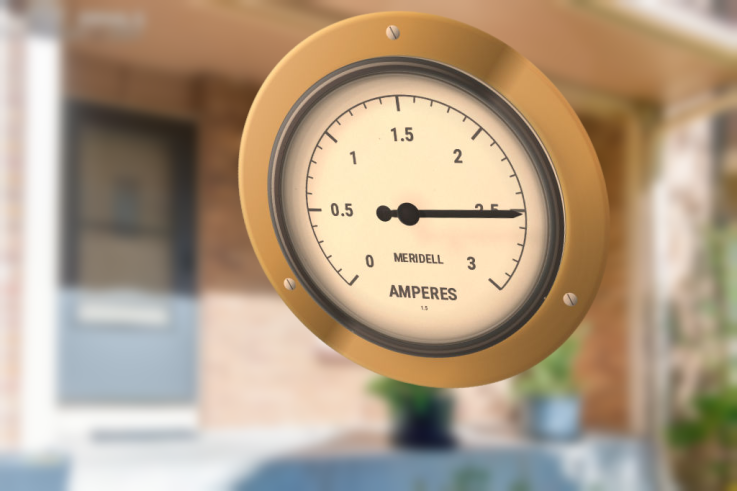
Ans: value=2.5 unit=A
